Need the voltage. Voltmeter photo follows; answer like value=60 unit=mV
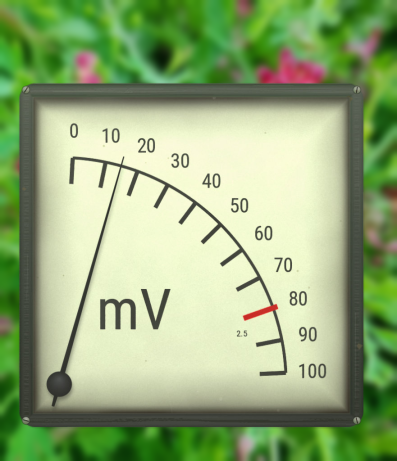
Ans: value=15 unit=mV
